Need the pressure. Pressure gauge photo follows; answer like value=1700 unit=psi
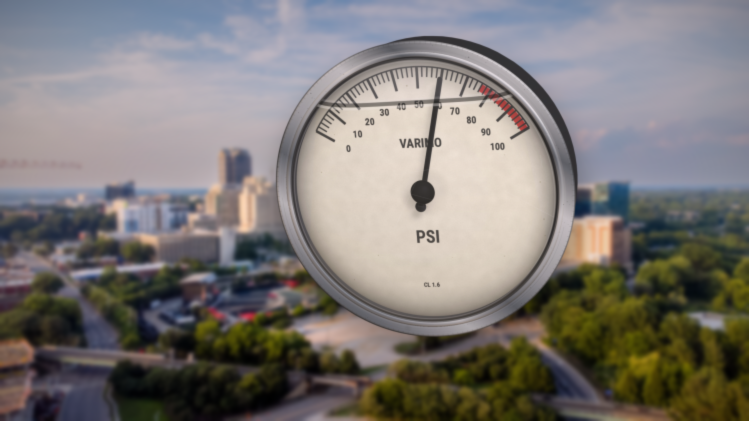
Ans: value=60 unit=psi
